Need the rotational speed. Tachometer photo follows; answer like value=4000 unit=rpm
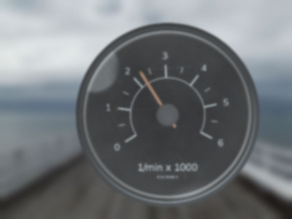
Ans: value=2250 unit=rpm
